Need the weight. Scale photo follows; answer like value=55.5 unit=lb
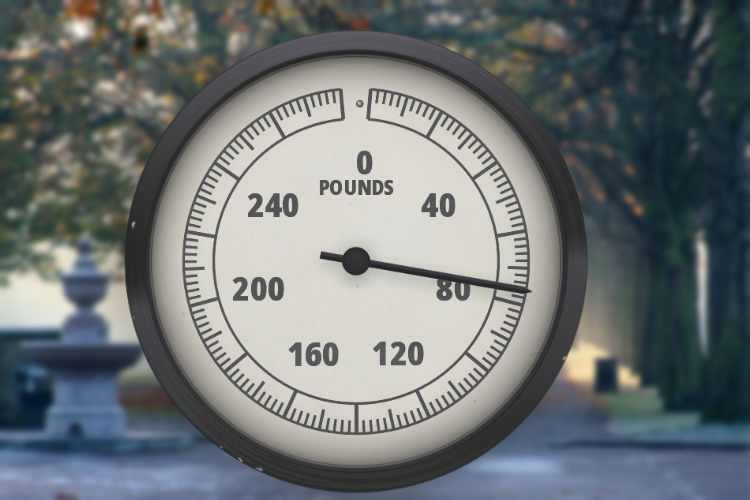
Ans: value=76 unit=lb
